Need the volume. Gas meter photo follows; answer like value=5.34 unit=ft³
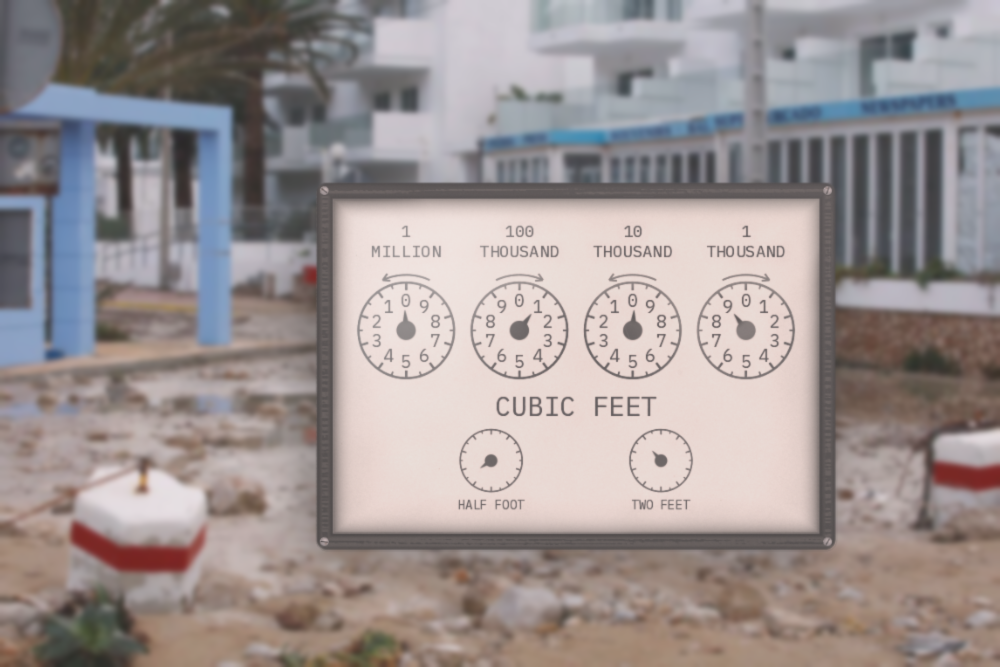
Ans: value=9900 unit=ft³
